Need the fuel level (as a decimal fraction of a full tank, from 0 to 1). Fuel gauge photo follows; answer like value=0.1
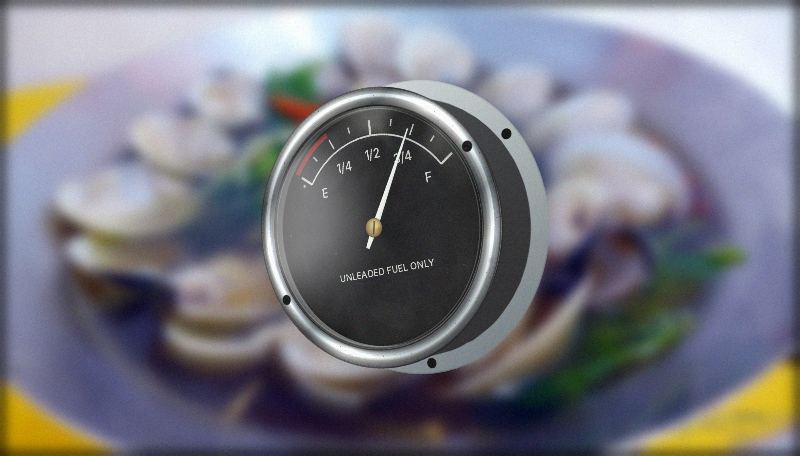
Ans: value=0.75
